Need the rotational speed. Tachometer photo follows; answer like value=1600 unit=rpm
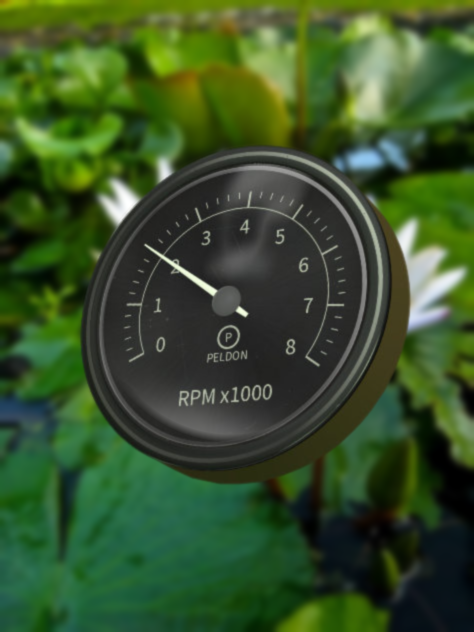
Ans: value=2000 unit=rpm
